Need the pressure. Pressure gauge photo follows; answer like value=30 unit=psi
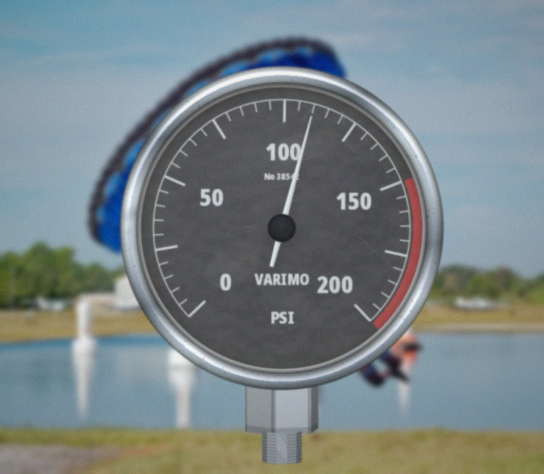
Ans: value=110 unit=psi
